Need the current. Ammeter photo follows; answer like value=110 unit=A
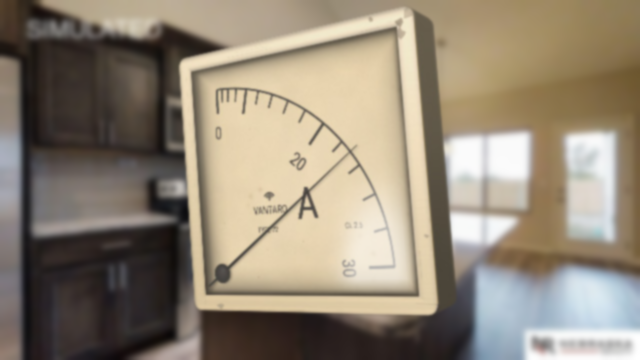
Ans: value=23 unit=A
